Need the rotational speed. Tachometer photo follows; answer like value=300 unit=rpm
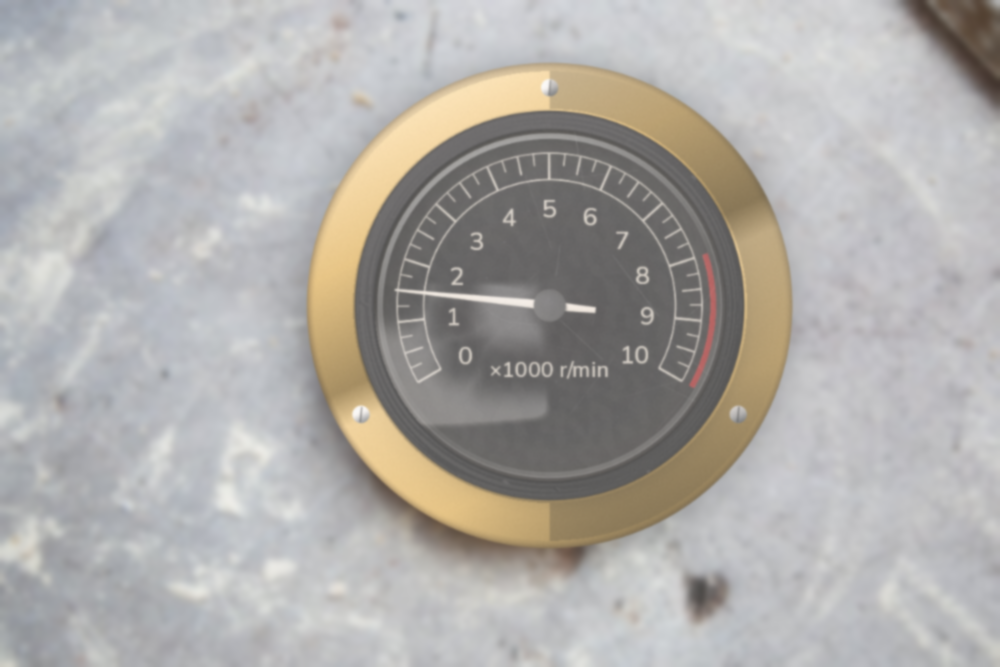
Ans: value=1500 unit=rpm
